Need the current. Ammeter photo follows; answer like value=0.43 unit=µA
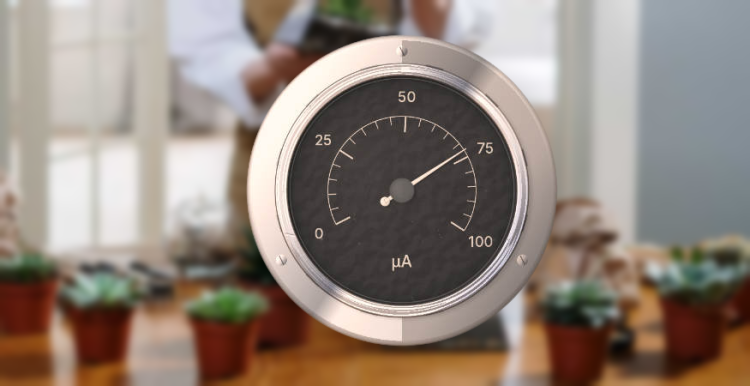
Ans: value=72.5 unit=µA
